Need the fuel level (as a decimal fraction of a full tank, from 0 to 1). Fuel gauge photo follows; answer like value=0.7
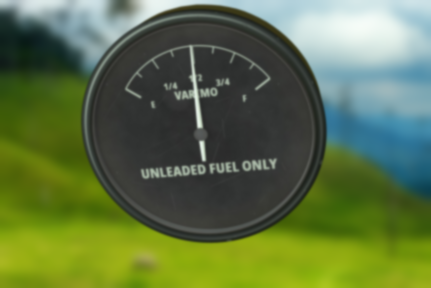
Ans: value=0.5
